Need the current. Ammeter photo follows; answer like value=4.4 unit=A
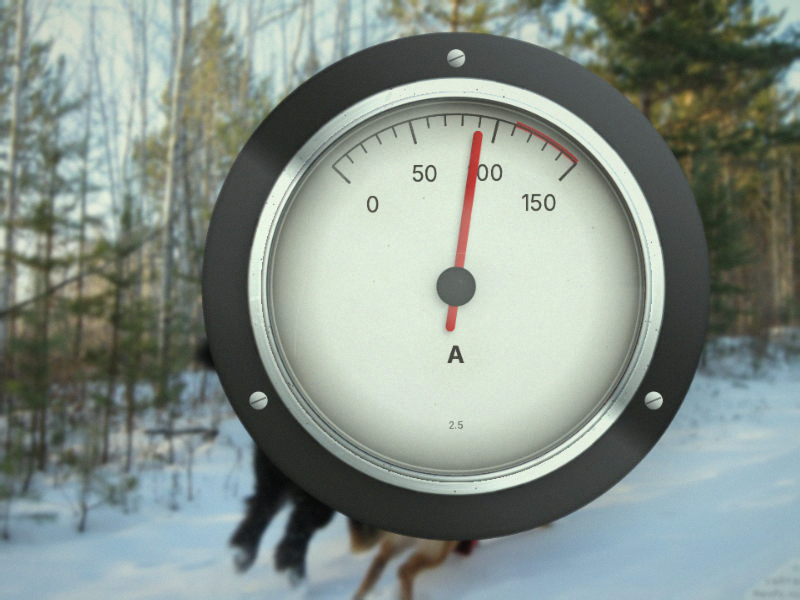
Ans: value=90 unit=A
